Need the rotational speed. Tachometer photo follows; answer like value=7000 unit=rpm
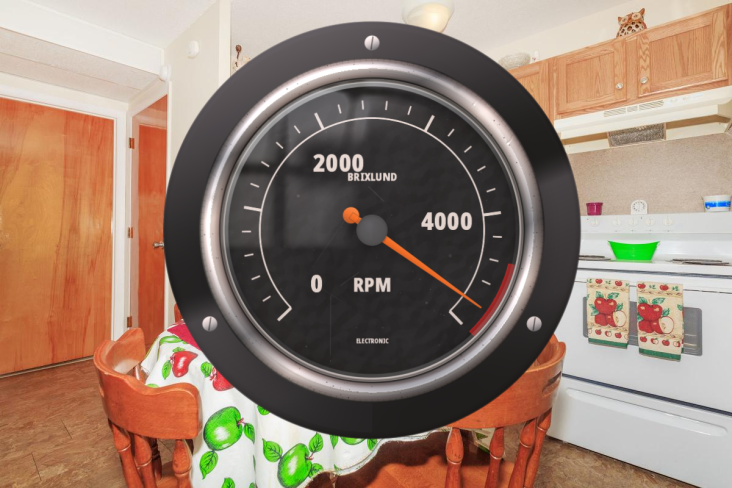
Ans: value=4800 unit=rpm
